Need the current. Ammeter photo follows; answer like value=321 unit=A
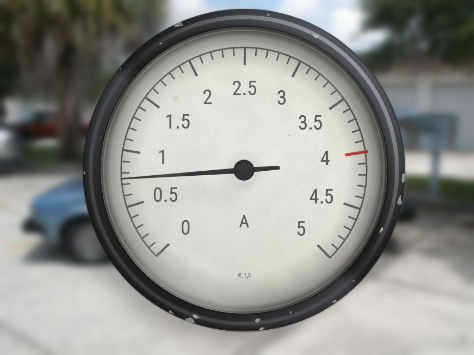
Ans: value=0.75 unit=A
